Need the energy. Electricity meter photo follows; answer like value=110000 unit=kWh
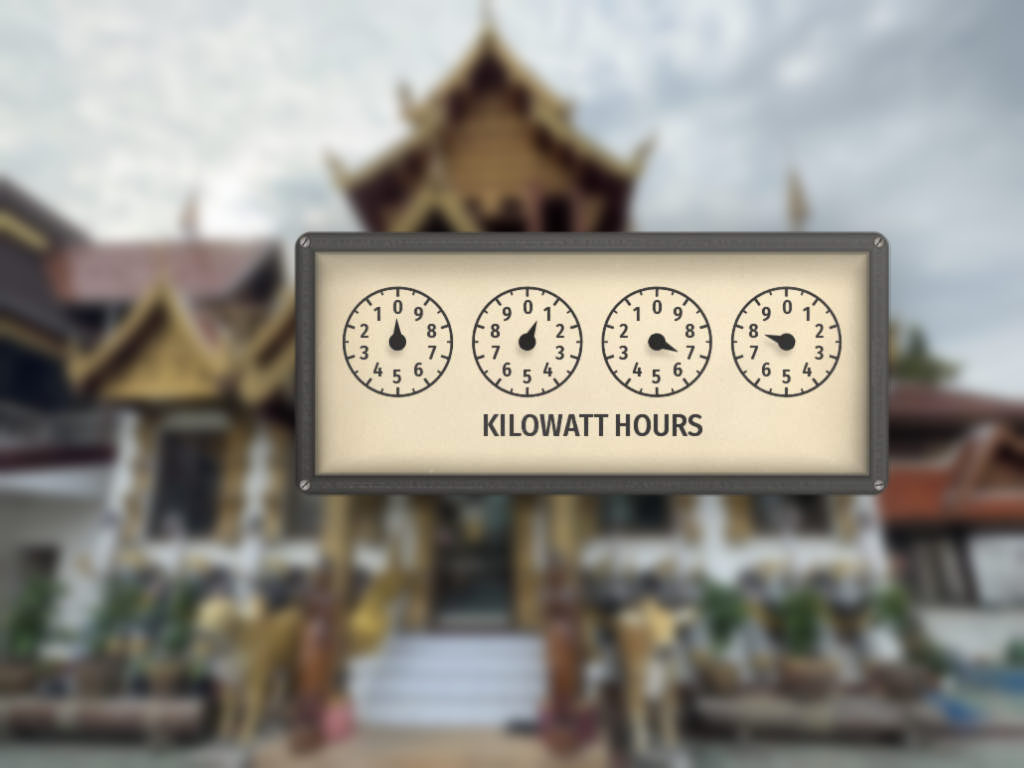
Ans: value=68 unit=kWh
